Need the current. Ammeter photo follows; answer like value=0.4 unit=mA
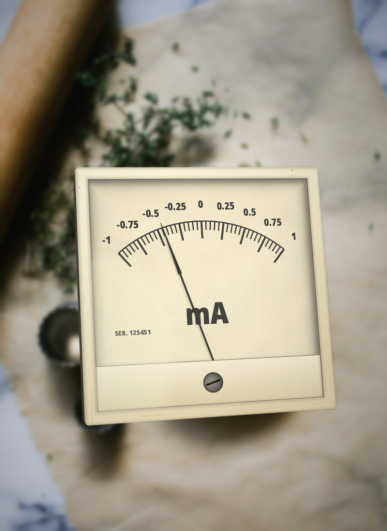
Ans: value=-0.45 unit=mA
